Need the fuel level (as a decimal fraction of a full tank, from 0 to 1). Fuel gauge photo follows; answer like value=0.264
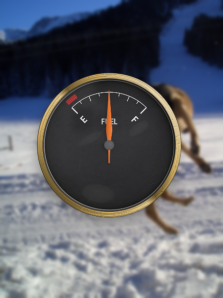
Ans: value=0.5
